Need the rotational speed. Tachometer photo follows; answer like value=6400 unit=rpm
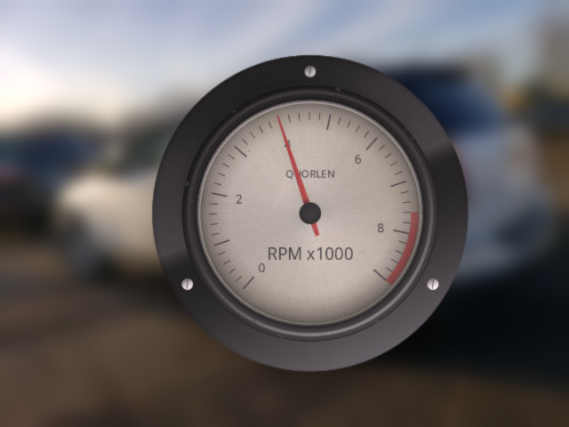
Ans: value=4000 unit=rpm
